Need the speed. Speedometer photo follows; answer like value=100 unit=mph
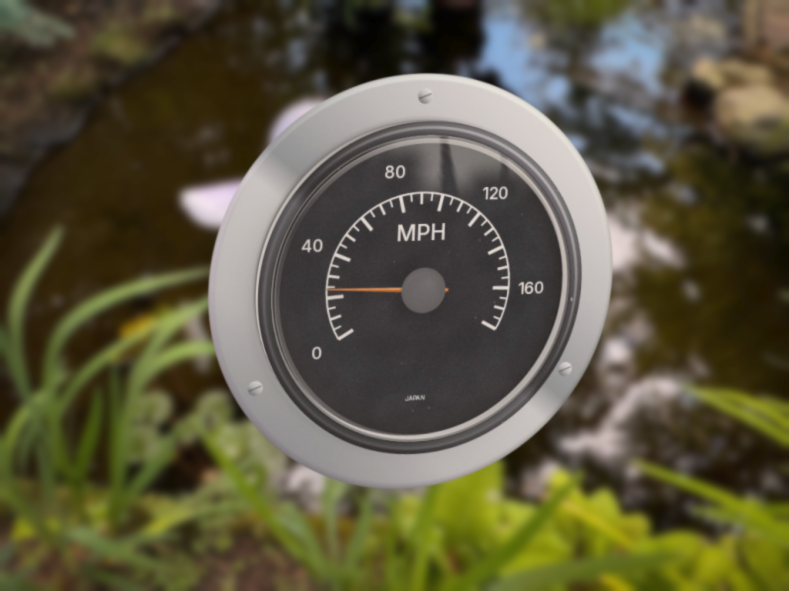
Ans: value=25 unit=mph
